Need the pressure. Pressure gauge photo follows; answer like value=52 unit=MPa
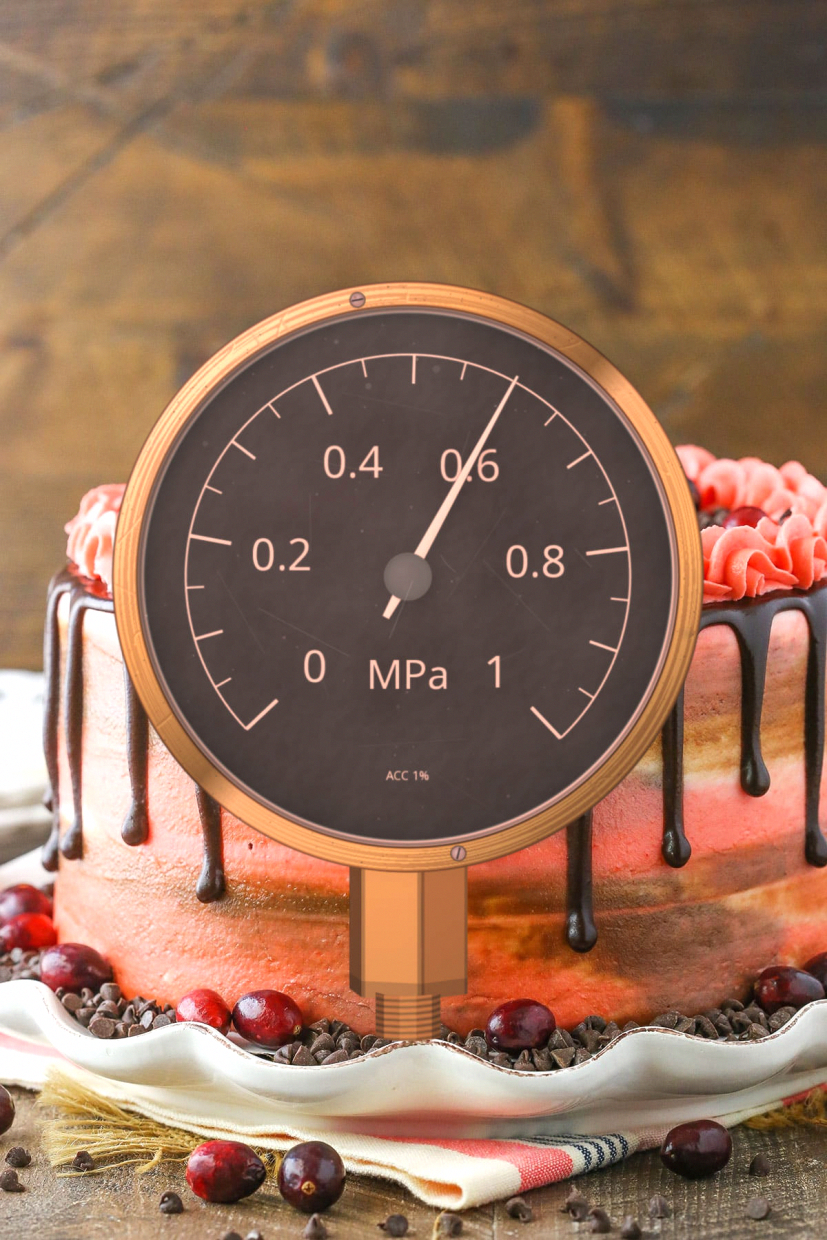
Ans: value=0.6 unit=MPa
